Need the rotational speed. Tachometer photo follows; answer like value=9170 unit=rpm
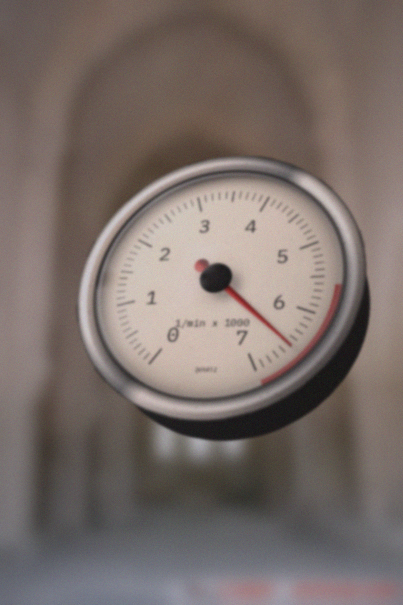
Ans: value=6500 unit=rpm
